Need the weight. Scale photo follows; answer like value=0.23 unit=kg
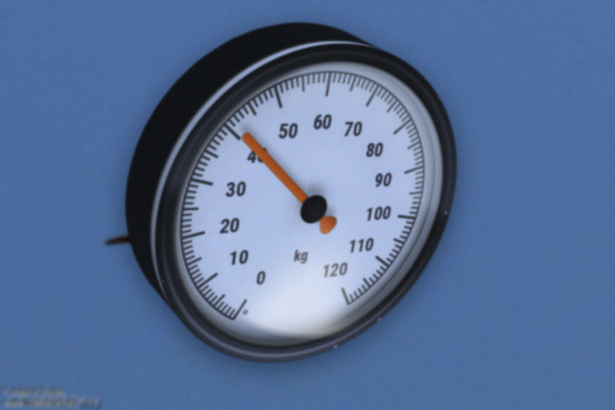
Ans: value=41 unit=kg
